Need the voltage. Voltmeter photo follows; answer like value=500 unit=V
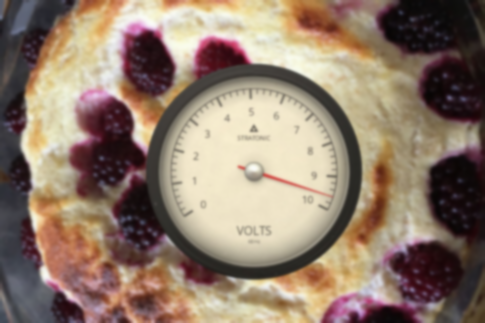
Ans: value=9.6 unit=V
